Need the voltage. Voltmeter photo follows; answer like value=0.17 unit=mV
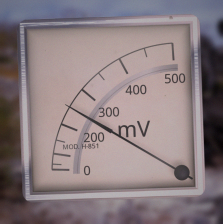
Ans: value=250 unit=mV
